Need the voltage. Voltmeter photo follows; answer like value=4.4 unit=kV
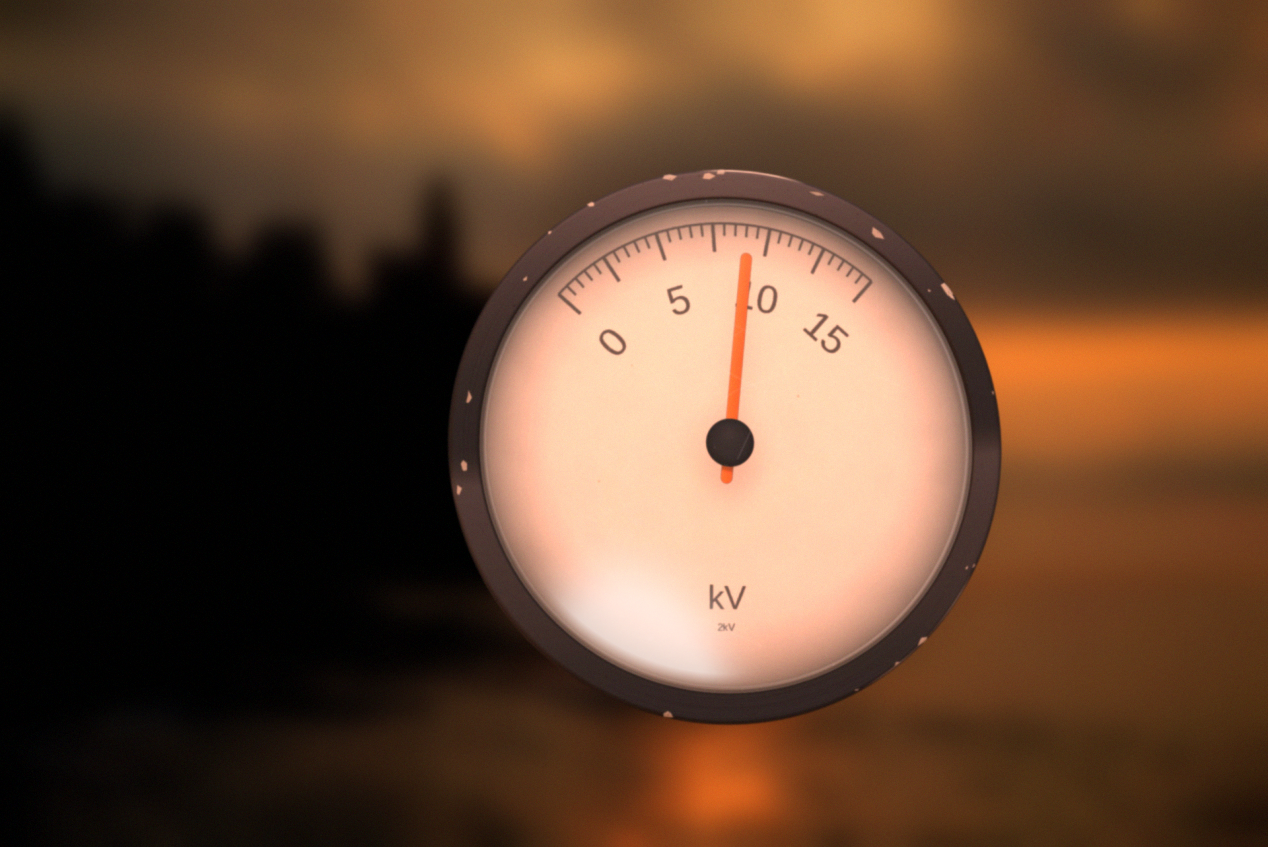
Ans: value=9 unit=kV
